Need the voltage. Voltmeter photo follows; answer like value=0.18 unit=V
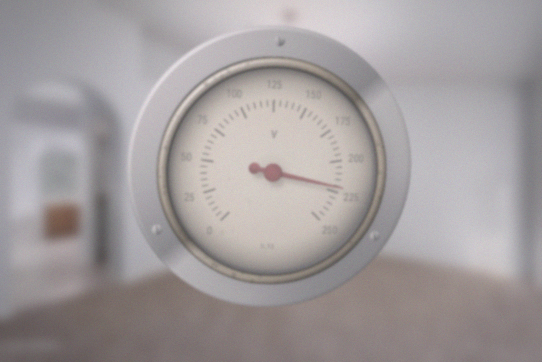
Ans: value=220 unit=V
